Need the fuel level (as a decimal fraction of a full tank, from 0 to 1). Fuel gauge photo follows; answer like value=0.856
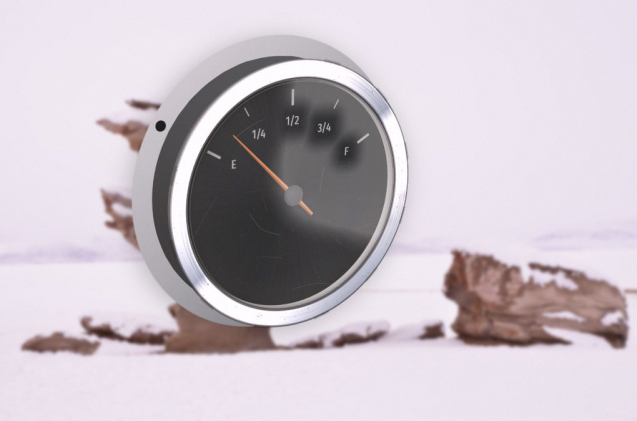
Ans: value=0.125
